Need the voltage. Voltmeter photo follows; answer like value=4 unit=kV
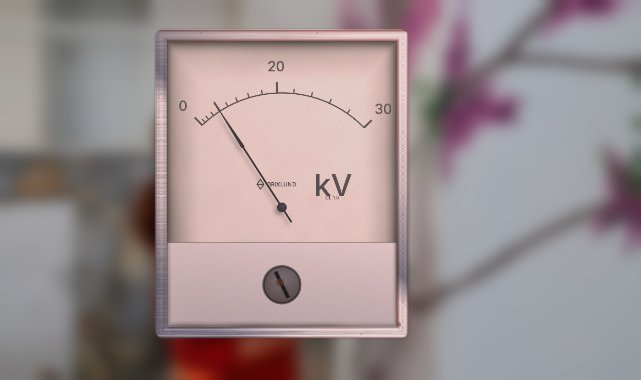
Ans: value=10 unit=kV
